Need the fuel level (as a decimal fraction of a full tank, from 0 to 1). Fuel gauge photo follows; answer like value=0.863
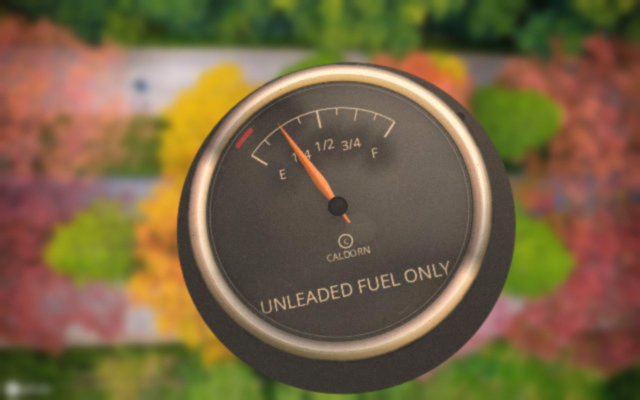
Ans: value=0.25
